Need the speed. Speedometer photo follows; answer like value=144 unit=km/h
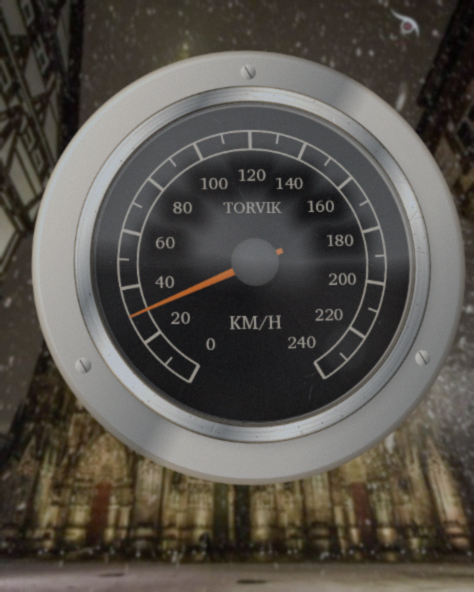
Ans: value=30 unit=km/h
